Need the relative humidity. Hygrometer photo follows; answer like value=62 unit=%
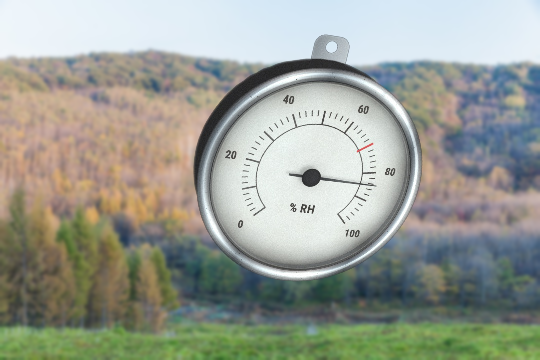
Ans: value=84 unit=%
